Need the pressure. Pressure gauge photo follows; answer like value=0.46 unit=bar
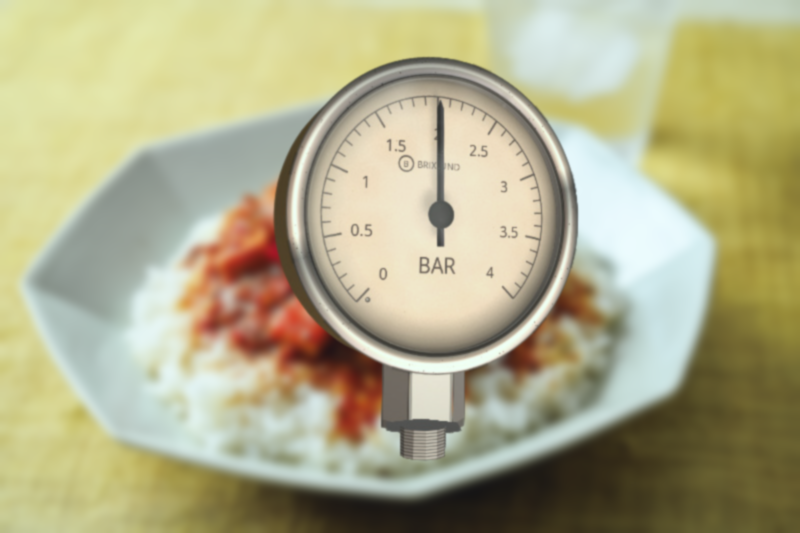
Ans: value=2 unit=bar
